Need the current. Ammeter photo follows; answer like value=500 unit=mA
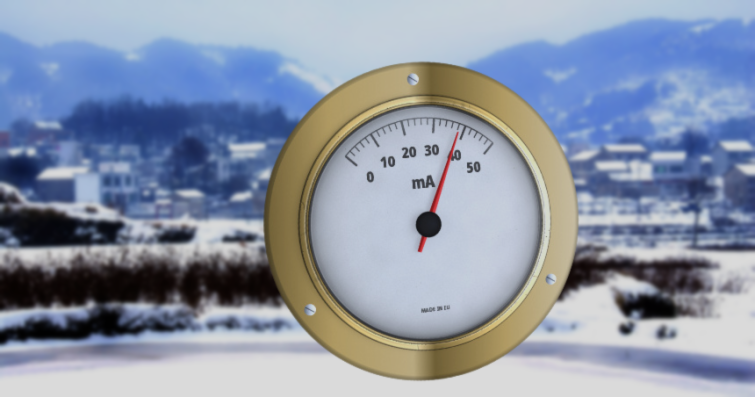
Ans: value=38 unit=mA
